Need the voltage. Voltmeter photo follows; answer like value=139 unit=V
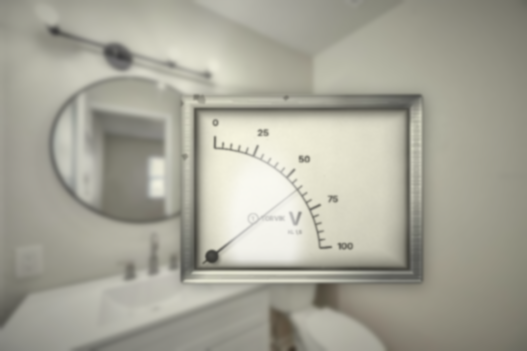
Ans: value=60 unit=V
